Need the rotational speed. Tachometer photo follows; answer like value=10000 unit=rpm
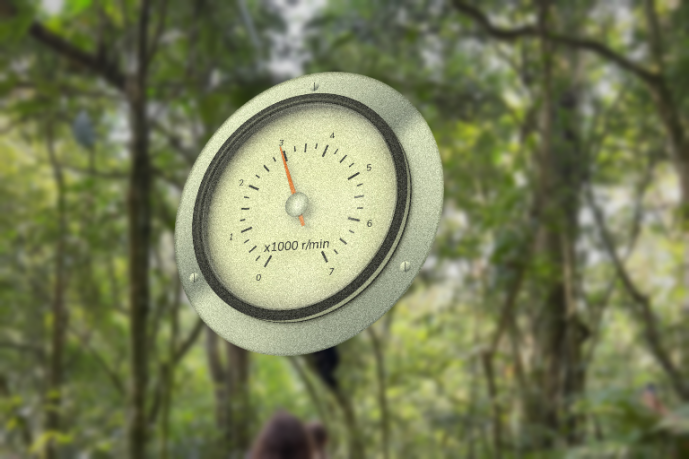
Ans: value=3000 unit=rpm
